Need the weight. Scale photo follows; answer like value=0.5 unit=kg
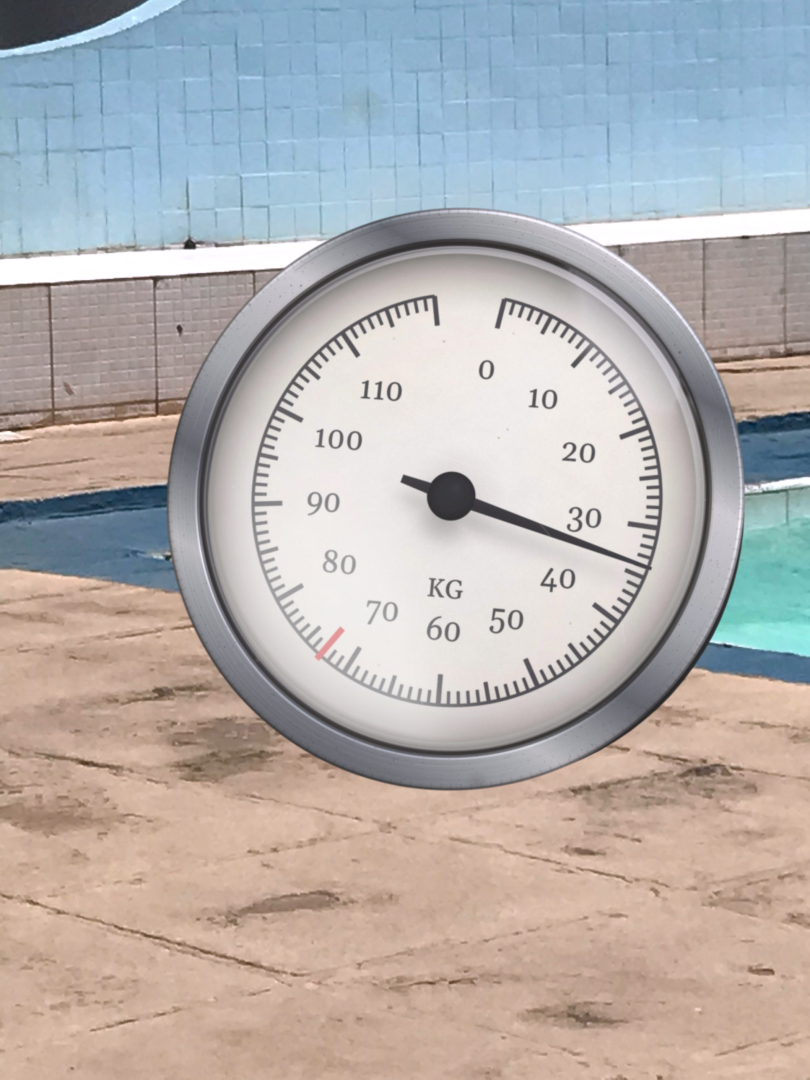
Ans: value=34 unit=kg
